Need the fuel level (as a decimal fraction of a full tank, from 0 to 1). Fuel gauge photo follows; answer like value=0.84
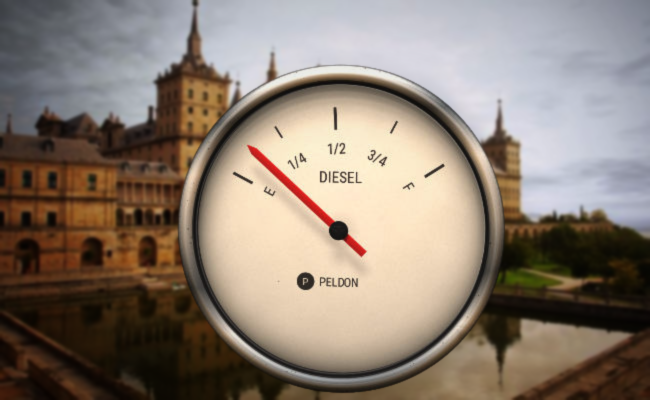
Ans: value=0.125
